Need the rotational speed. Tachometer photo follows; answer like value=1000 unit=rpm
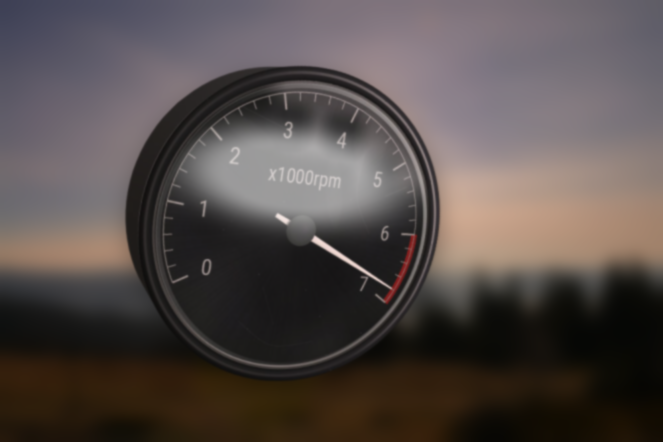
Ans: value=6800 unit=rpm
